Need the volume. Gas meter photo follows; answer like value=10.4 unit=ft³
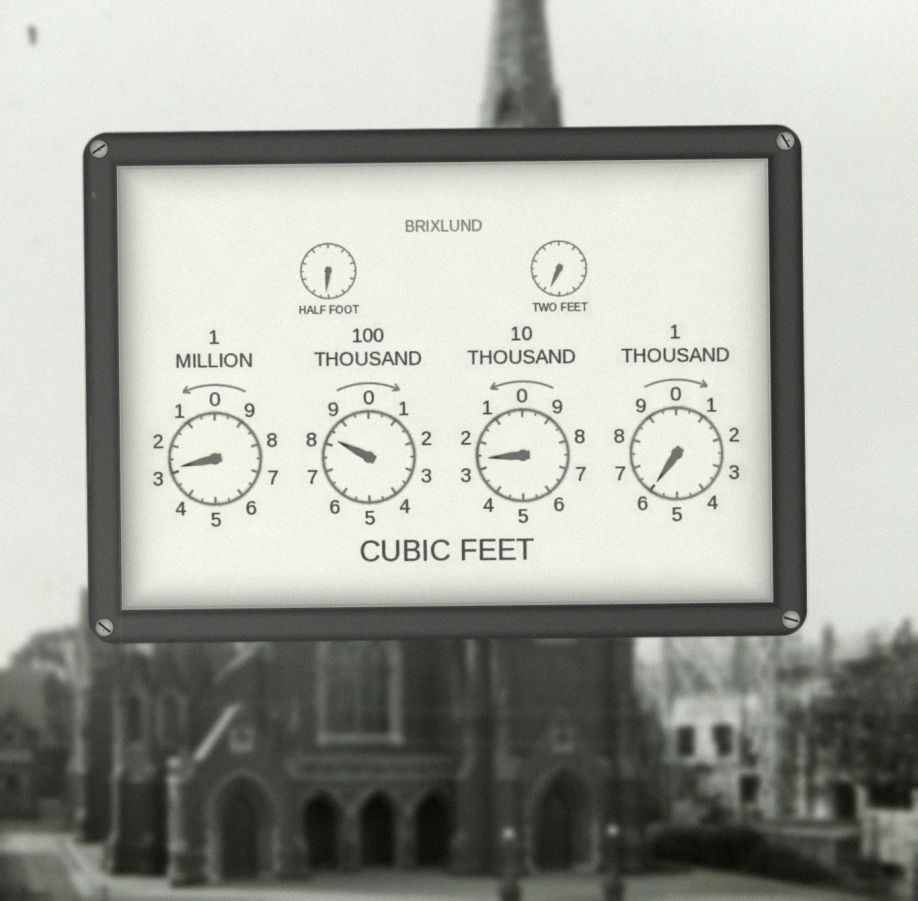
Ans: value=282600 unit=ft³
